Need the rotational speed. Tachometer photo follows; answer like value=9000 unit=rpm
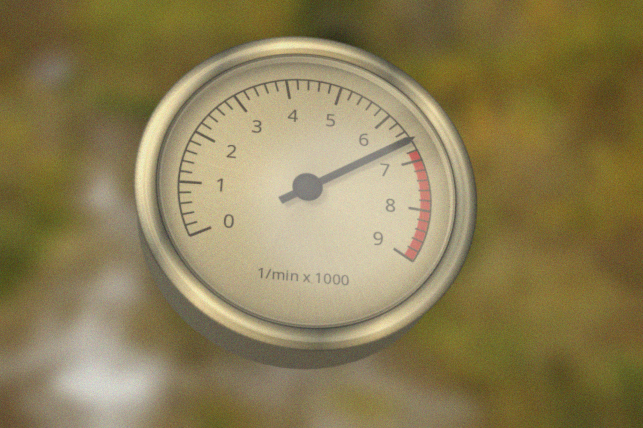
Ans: value=6600 unit=rpm
